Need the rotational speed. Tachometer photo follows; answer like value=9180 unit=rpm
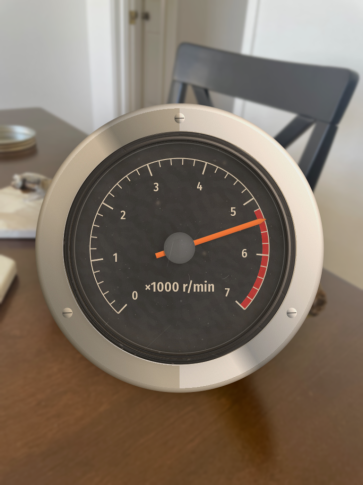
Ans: value=5400 unit=rpm
